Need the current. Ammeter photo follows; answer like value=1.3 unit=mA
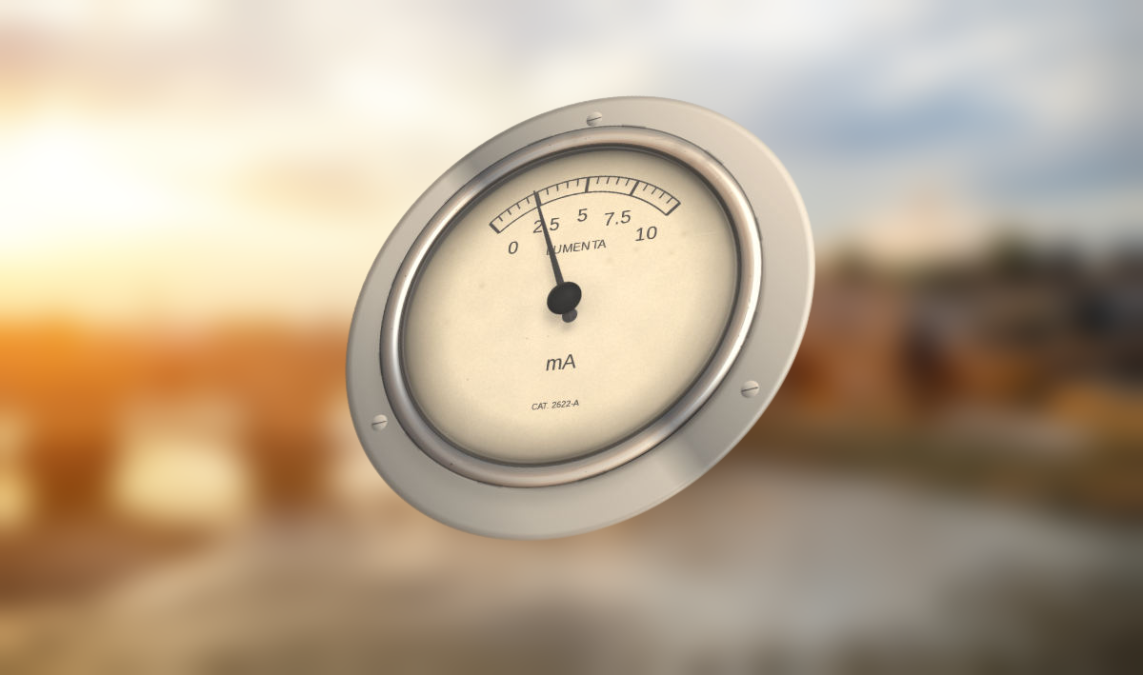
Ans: value=2.5 unit=mA
